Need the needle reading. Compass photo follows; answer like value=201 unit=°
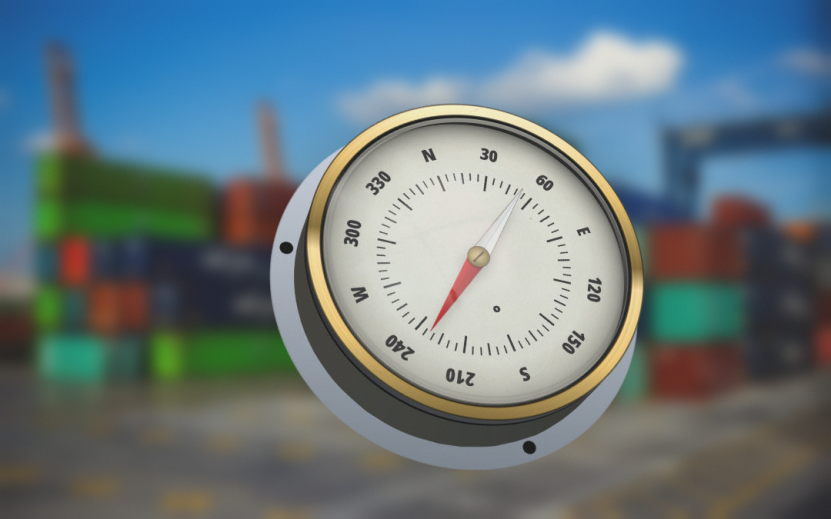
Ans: value=232.5 unit=°
